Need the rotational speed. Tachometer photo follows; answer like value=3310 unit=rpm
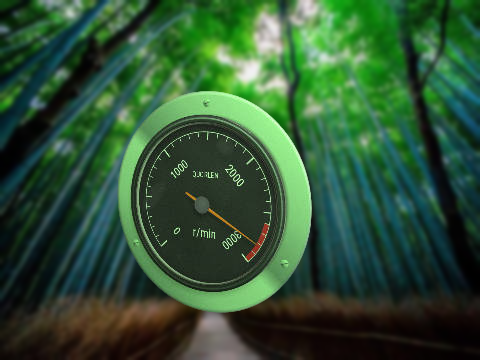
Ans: value=2800 unit=rpm
